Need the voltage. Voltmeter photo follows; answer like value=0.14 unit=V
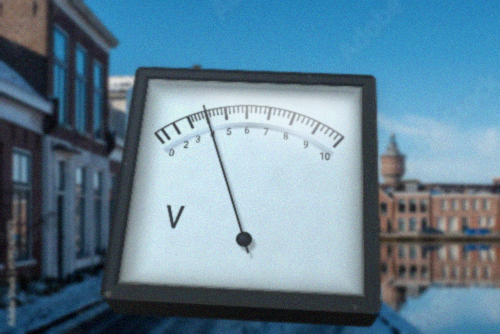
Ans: value=4 unit=V
